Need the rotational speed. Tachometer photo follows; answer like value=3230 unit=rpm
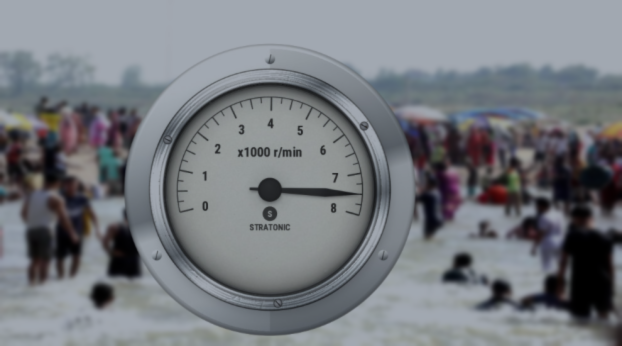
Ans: value=7500 unit=rpm
